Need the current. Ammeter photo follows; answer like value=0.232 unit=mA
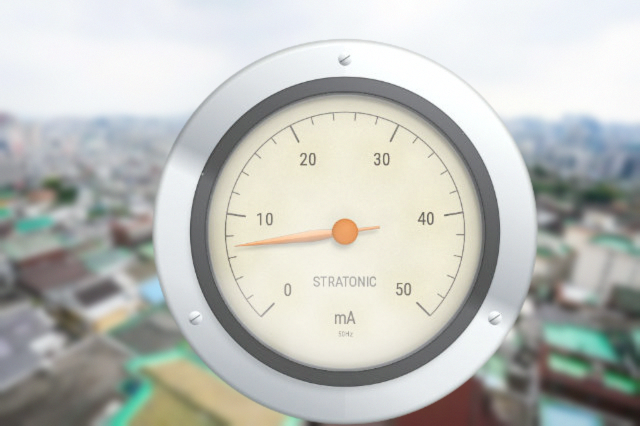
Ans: value=7 unit=mA
